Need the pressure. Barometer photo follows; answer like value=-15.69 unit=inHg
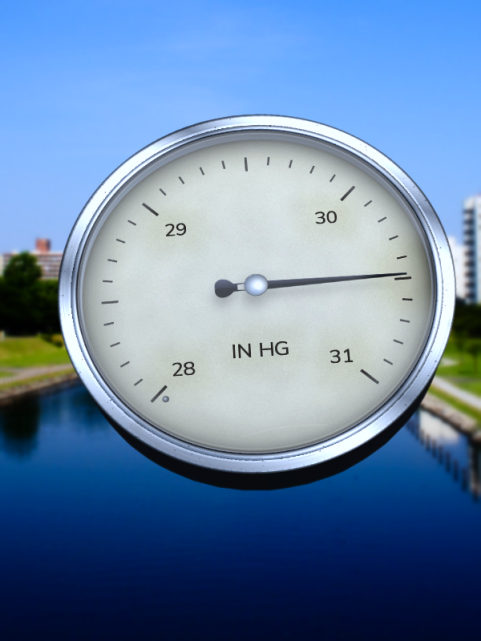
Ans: value=30.5 unit=inHg
